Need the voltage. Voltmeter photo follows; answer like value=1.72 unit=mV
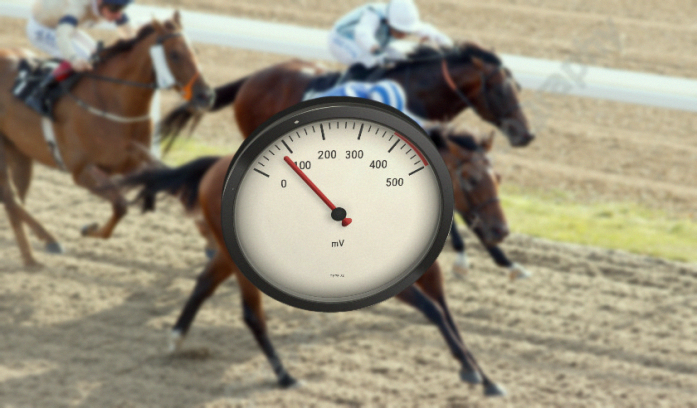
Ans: value=80 unit=mV
